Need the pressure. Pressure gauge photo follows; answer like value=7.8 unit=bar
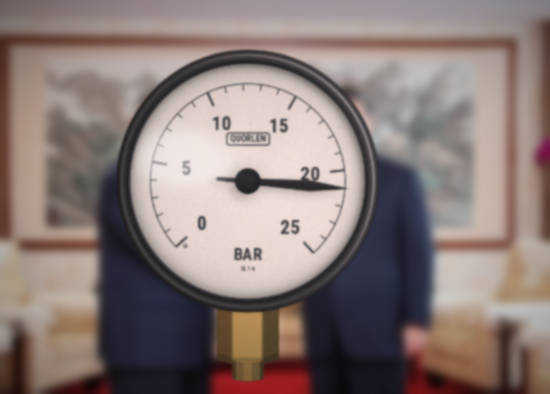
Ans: value=21 unit=bar
